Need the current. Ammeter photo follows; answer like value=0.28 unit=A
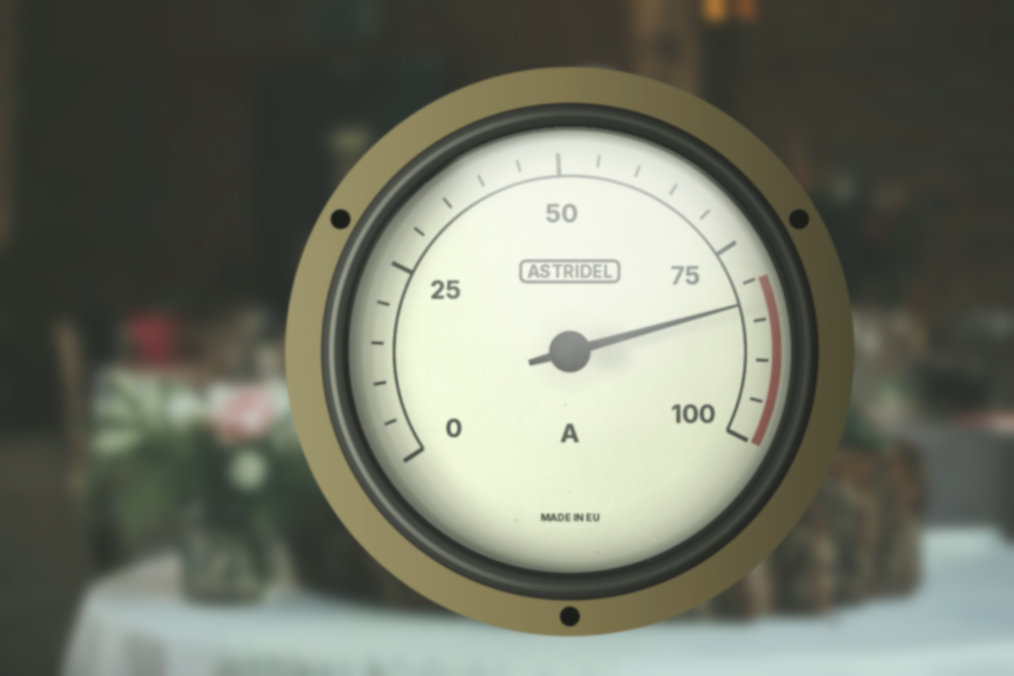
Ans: value=82.5 unit=A
